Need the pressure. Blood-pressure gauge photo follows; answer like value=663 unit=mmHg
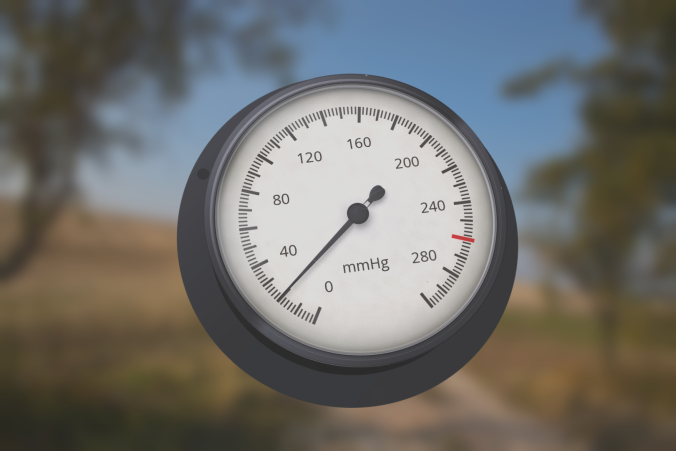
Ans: value=20 unit=mmHg
